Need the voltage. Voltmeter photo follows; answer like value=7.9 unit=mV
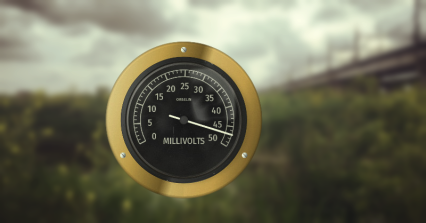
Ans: value=47 unit=mV
